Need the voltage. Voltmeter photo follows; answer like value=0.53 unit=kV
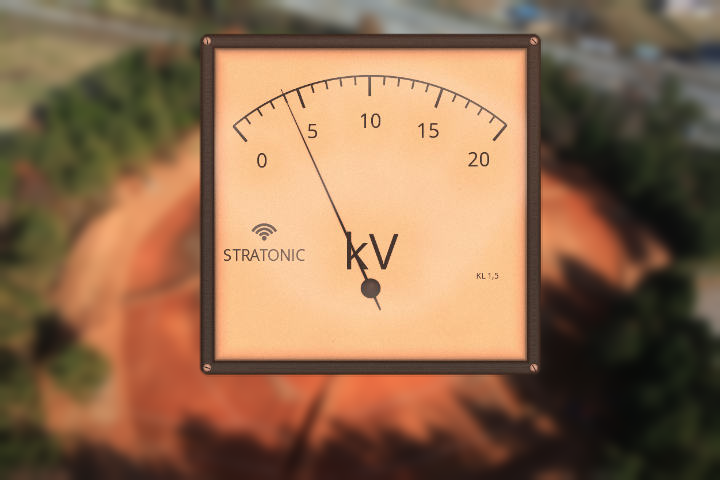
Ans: value=4 unit=kV
